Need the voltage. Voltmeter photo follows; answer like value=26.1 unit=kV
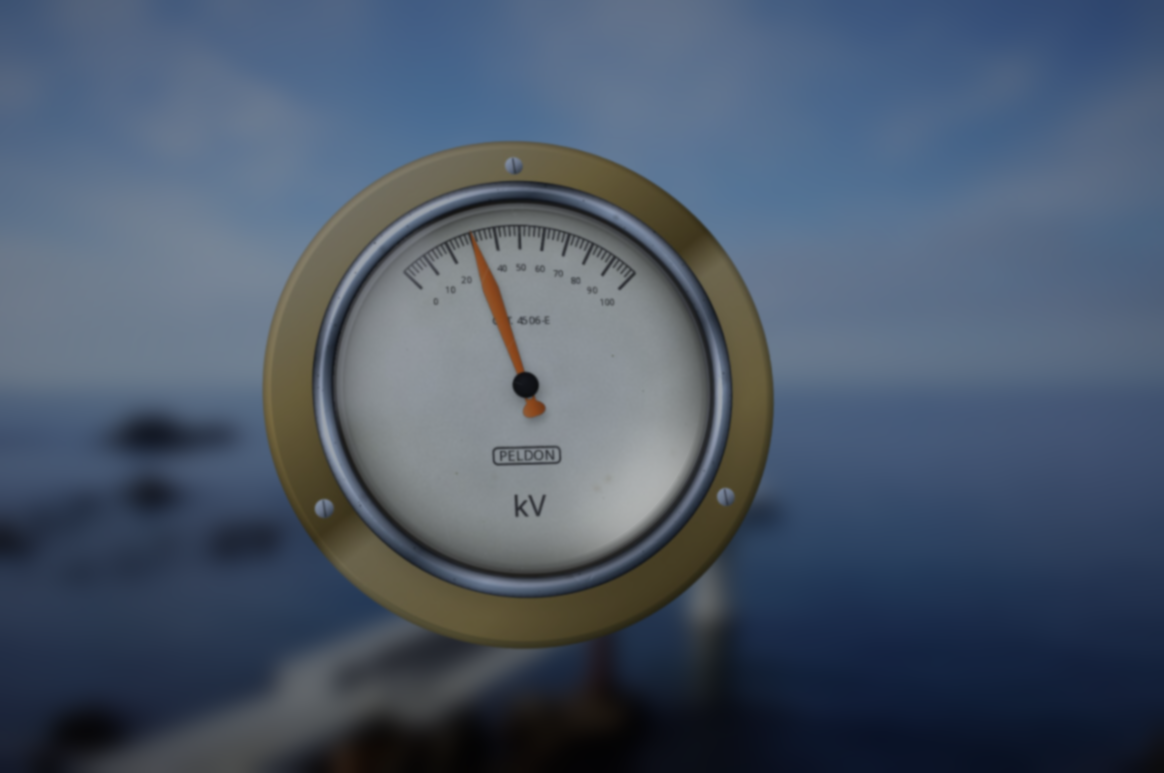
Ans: value=30 unit=kV
